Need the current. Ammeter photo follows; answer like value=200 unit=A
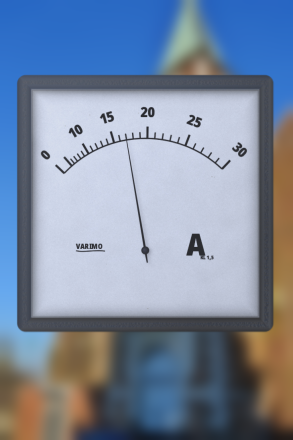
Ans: value=17 unit=A
